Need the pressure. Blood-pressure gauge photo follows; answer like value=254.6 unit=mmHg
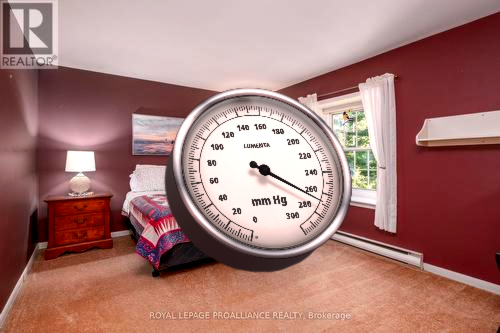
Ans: value=270 unit=mmHg
